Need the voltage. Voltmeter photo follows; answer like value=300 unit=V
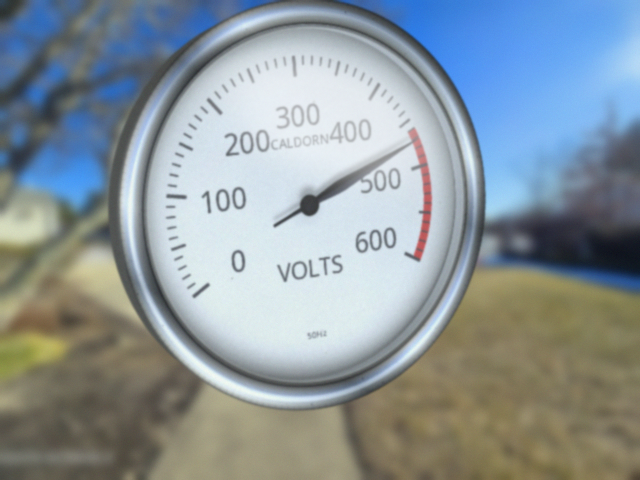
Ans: value=470 unit=V
